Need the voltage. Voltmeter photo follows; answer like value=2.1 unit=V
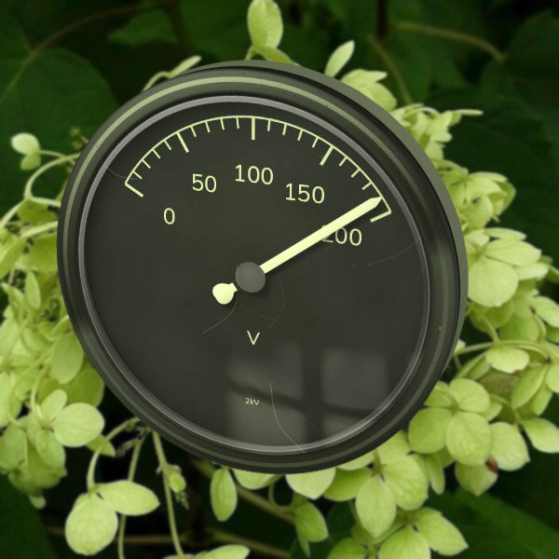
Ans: value=190 unit=V
